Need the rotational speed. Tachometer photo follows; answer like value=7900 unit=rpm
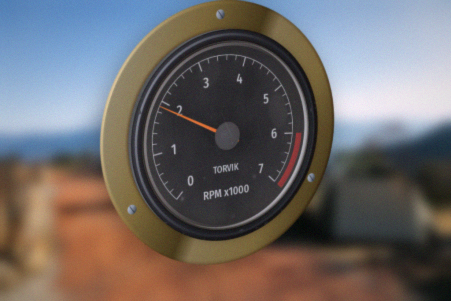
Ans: value=1900 unit=rpm
